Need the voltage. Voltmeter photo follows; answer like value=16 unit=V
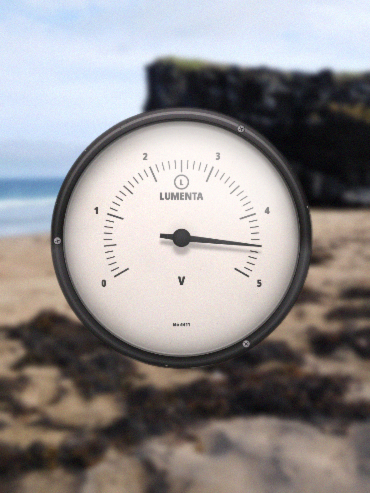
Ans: value=4.5 unit=V
